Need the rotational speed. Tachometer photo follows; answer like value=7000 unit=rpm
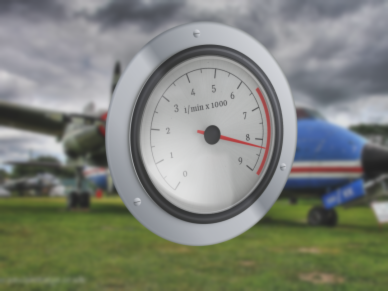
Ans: value=8250 unit=rpm
